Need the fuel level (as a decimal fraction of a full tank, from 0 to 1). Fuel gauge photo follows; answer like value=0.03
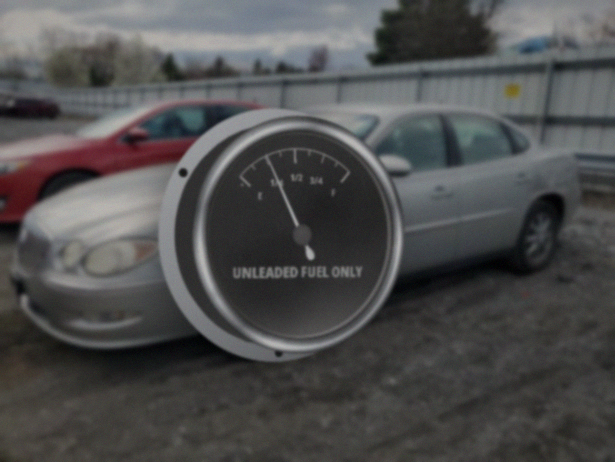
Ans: value=0.25
